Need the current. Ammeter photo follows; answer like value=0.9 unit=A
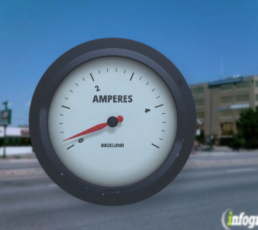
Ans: value=0.2 unit=A
